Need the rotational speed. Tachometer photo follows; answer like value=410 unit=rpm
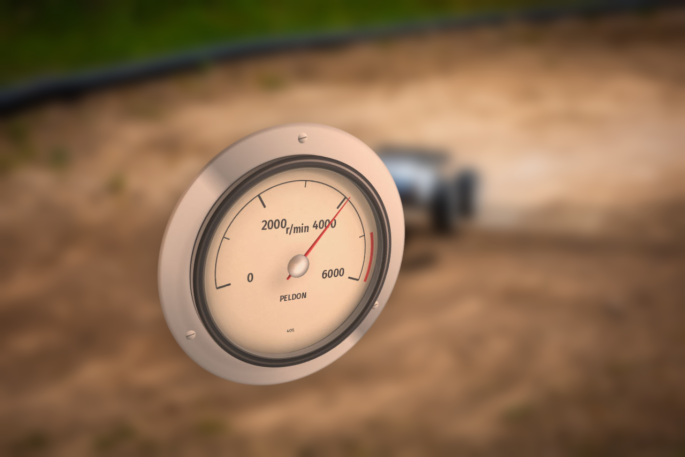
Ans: value=4000 unit=rpm
